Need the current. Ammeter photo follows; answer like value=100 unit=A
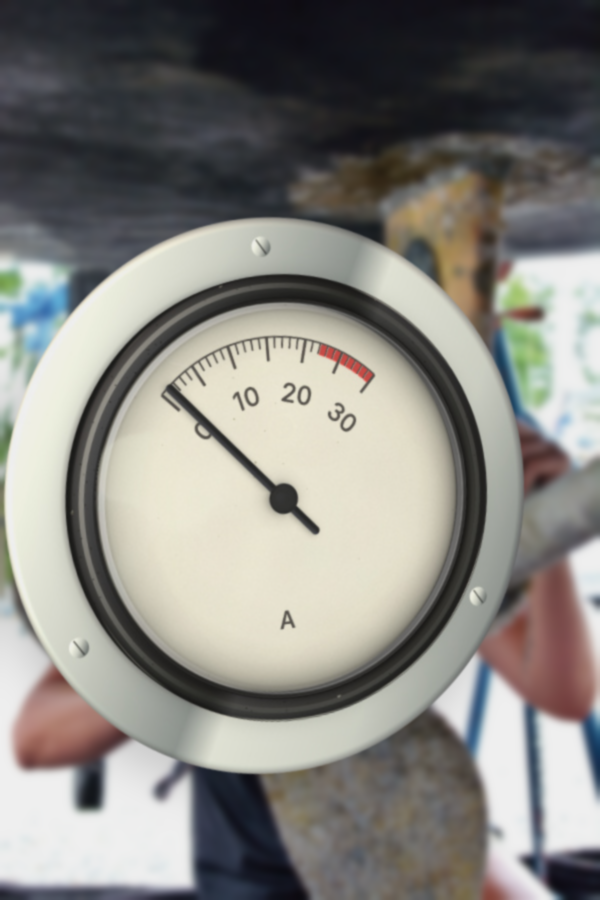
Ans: value=1 unit=A
